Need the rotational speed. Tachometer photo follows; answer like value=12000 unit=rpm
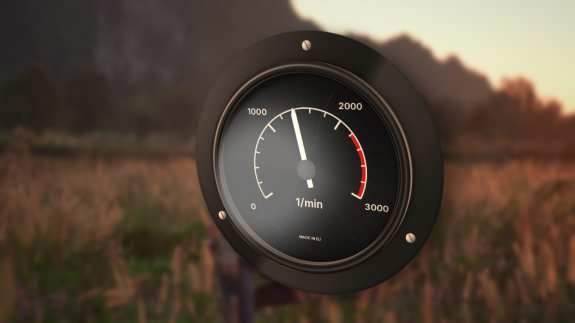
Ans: value=1400 unit=rpm
